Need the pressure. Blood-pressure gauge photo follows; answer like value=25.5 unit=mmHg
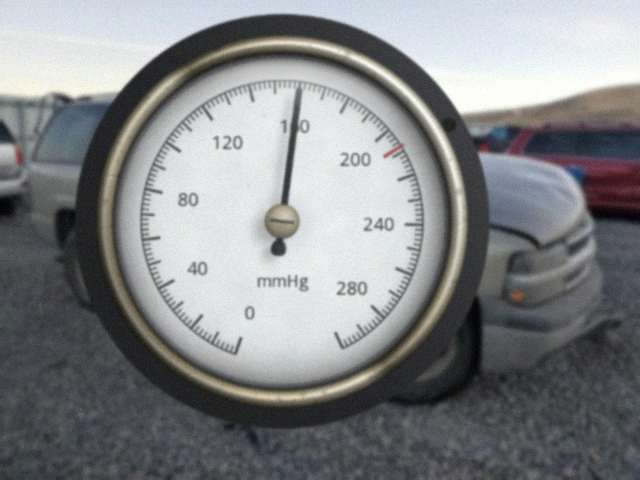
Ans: value=160 unit=mmHg
